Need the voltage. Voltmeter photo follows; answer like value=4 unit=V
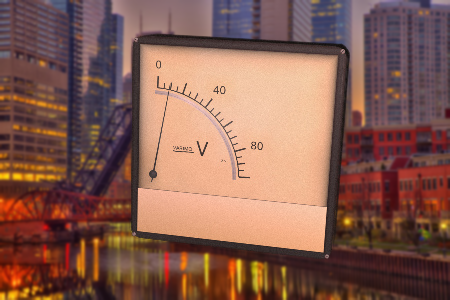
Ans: value=10 unit=V
